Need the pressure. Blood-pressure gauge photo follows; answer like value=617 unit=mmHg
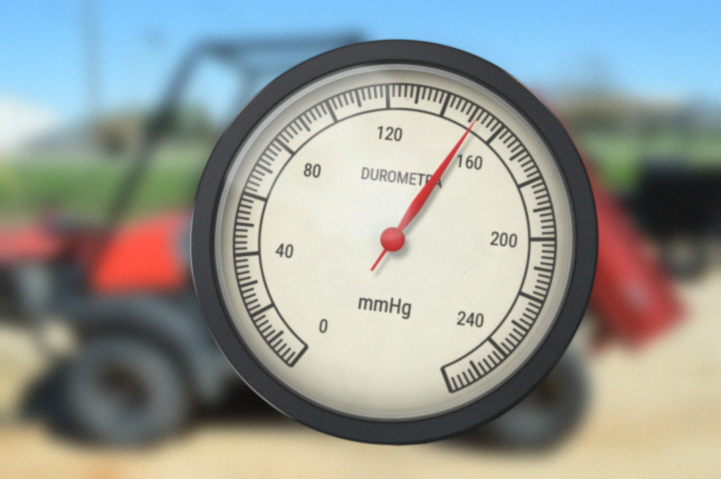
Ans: value=152 unit=mmHg
